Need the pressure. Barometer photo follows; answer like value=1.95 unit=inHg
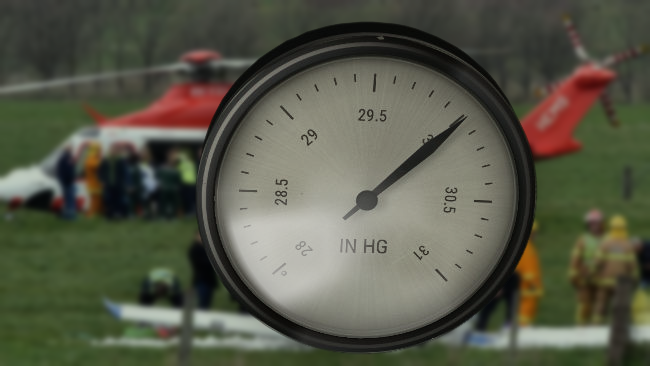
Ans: value=30 unit=inHg
